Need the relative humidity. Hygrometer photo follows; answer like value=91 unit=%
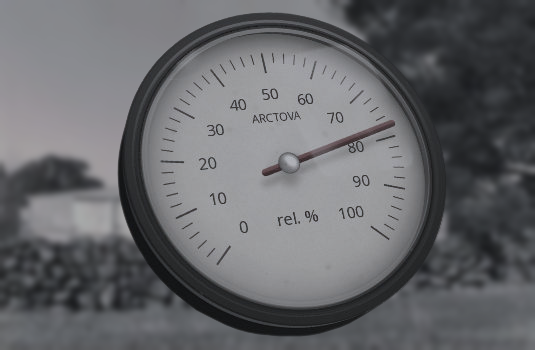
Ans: value=78 unit=%
